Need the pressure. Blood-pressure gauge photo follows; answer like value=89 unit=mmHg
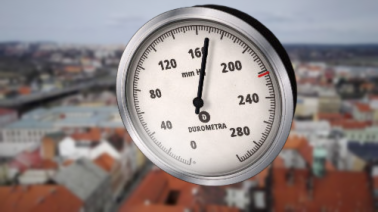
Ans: value=170 unit=mmHg
